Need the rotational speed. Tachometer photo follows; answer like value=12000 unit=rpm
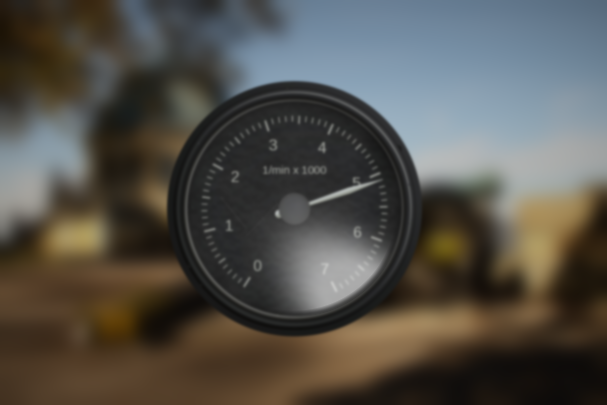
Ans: value=5100 unit=rpm
